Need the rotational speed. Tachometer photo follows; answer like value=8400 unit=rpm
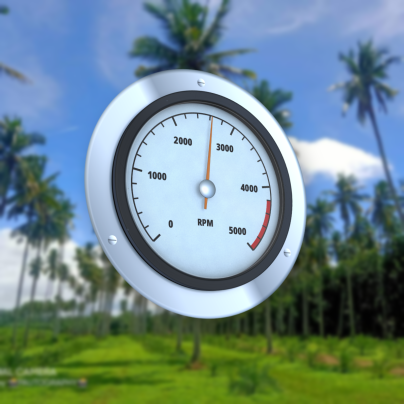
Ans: value=2600 unit=rpm
